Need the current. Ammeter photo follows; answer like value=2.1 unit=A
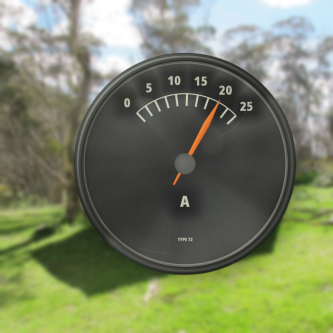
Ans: value=20 unit=A
